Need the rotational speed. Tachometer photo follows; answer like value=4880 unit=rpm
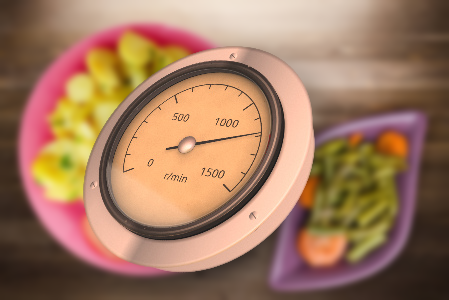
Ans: value=1200 unit=rpm
